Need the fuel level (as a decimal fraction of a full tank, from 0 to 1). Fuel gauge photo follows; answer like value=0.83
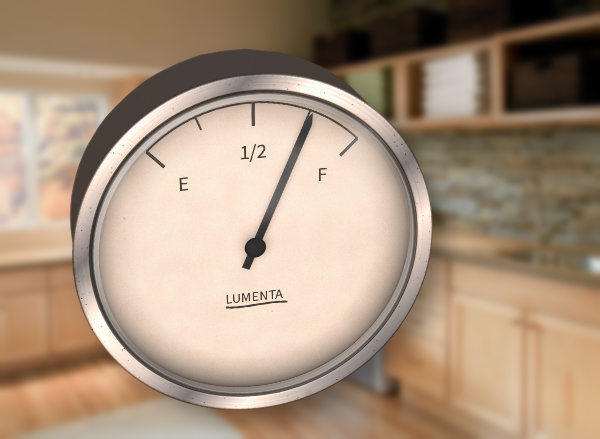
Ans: value=0.75
